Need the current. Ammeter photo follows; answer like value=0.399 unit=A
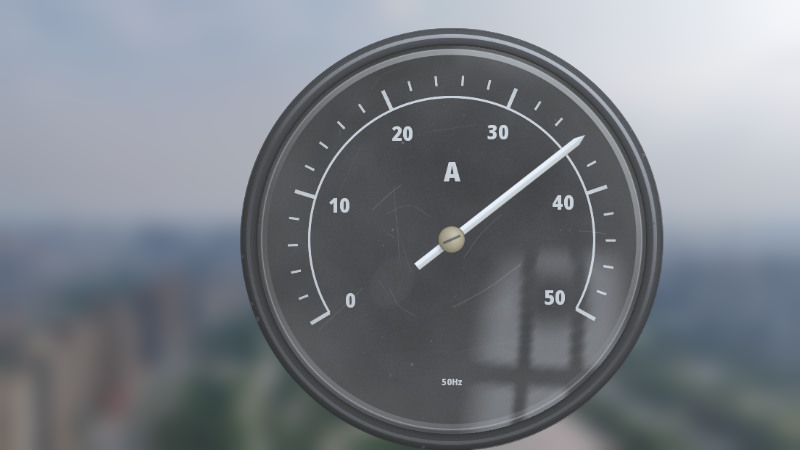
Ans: value=36 unit=A
